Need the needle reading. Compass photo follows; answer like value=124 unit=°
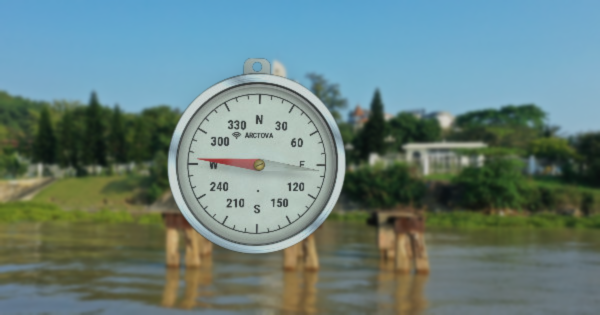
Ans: value=275 unit=°
